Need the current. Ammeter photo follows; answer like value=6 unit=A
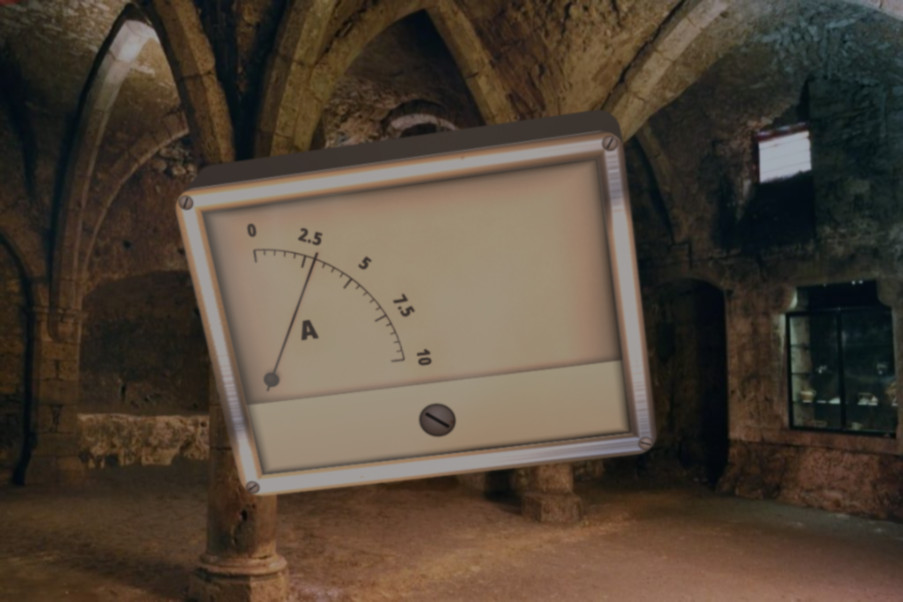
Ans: value=3 unit=A
